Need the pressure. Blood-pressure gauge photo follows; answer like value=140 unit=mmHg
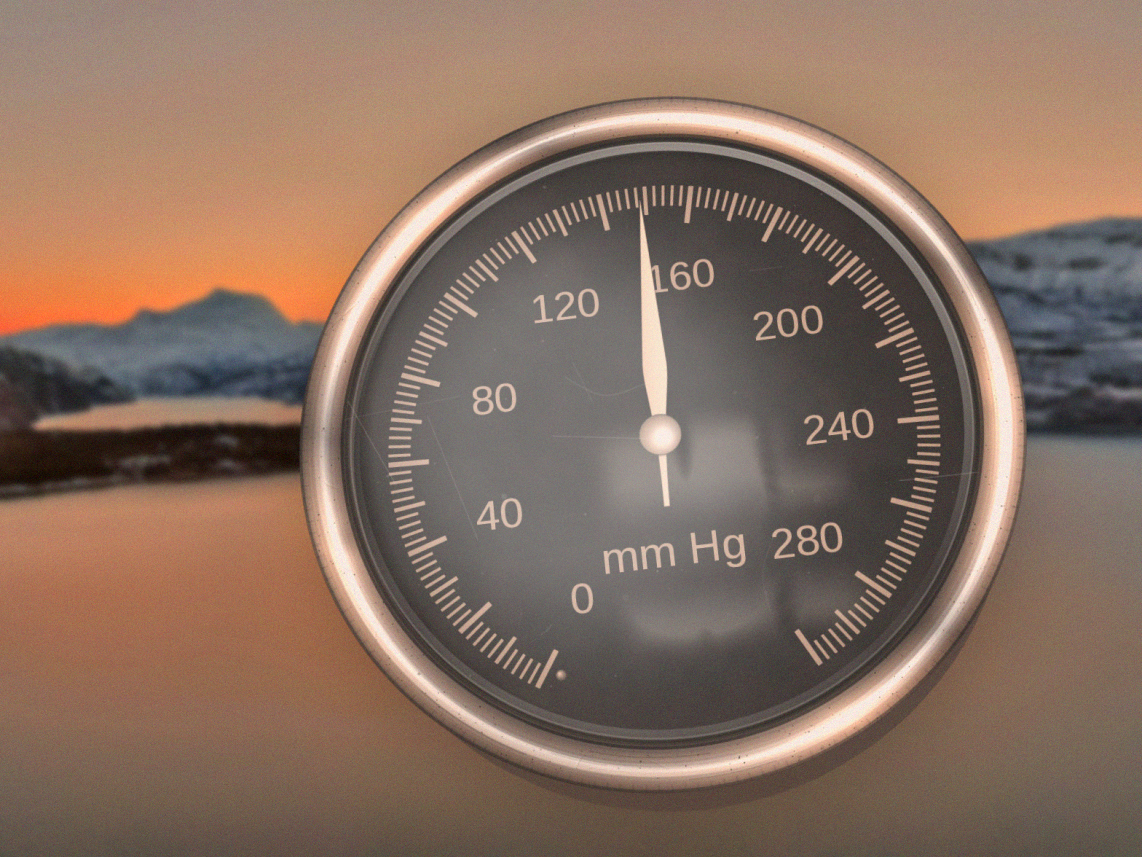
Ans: value=149 unit=mmHg
